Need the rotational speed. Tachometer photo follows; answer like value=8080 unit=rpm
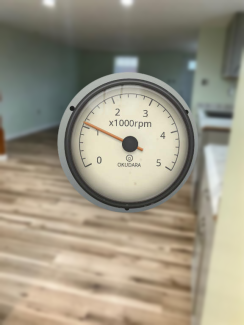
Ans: value=1100 unit=rpm
